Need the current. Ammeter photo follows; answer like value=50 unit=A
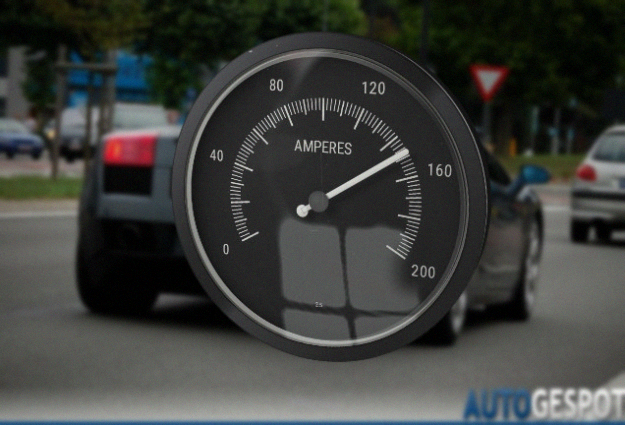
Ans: value=148 unit=A
